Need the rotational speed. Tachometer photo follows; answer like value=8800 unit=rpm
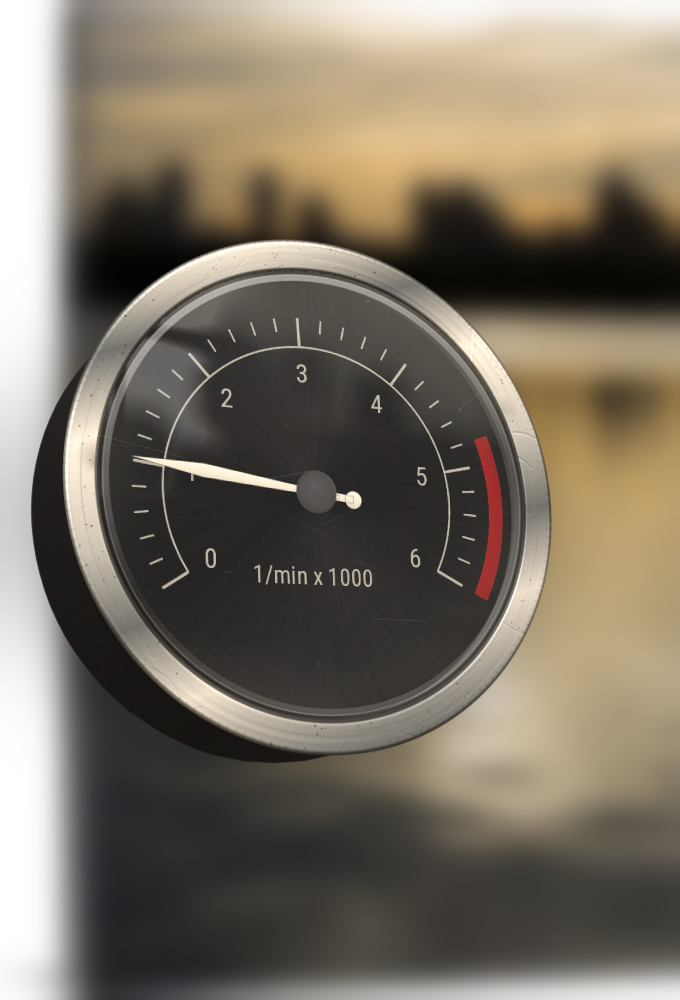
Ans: value=1000 unit=rpm
